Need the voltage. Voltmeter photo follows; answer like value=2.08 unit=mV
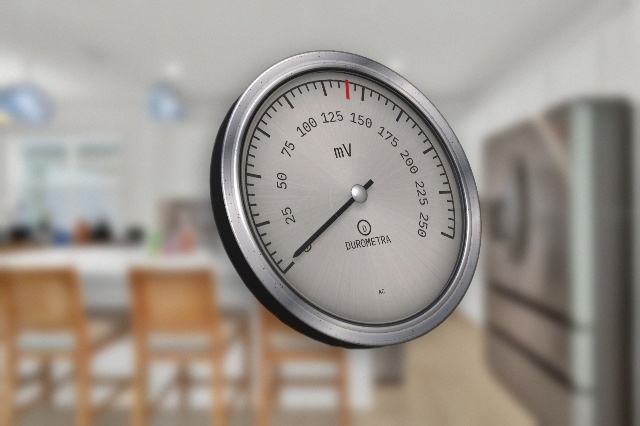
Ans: value=2.5 unit=mV
